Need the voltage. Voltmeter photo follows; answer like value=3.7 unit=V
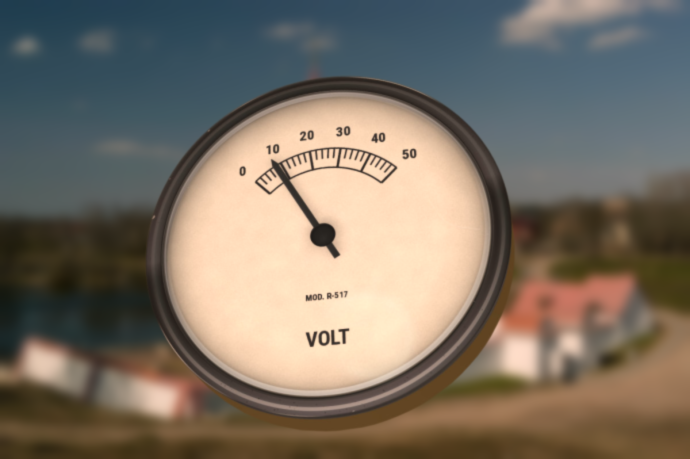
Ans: value=8 unit=V
